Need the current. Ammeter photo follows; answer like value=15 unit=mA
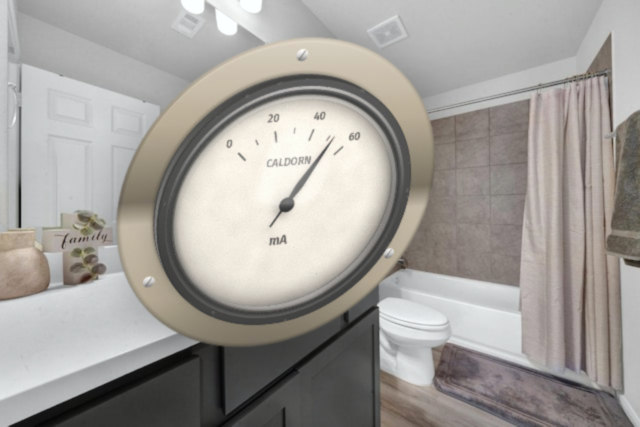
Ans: value=50 unit=mA
